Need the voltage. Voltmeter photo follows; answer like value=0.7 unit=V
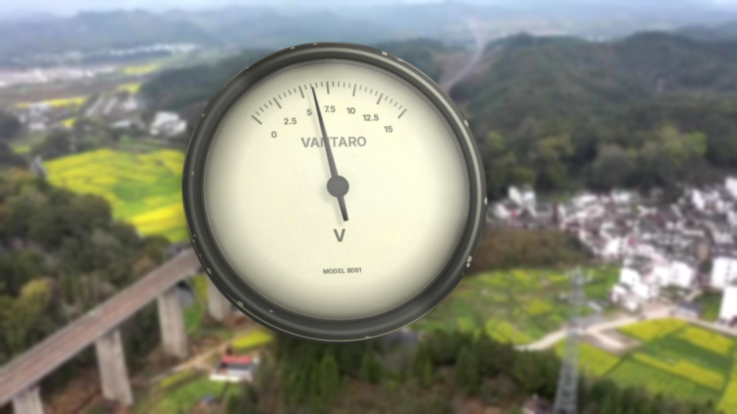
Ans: value=6 unit=V
